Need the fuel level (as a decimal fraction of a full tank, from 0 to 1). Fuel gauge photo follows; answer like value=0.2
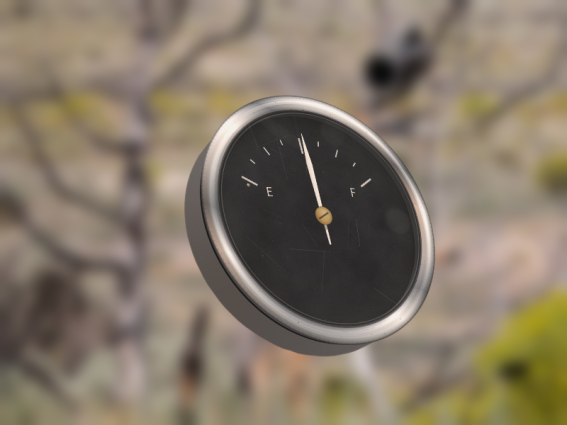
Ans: value=0.5
